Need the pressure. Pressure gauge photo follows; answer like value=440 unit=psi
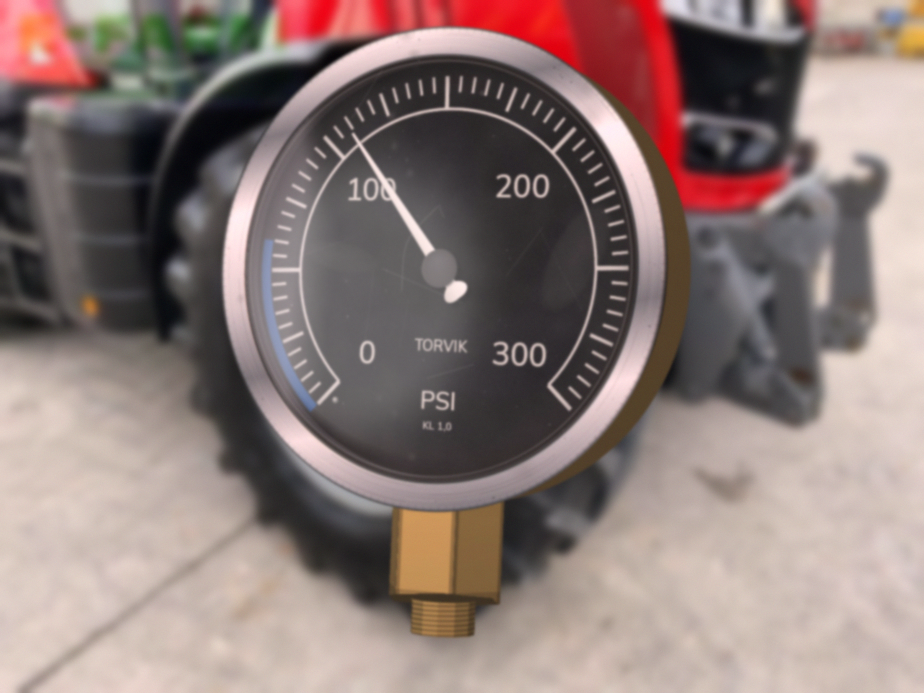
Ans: value=110 unit=psi
